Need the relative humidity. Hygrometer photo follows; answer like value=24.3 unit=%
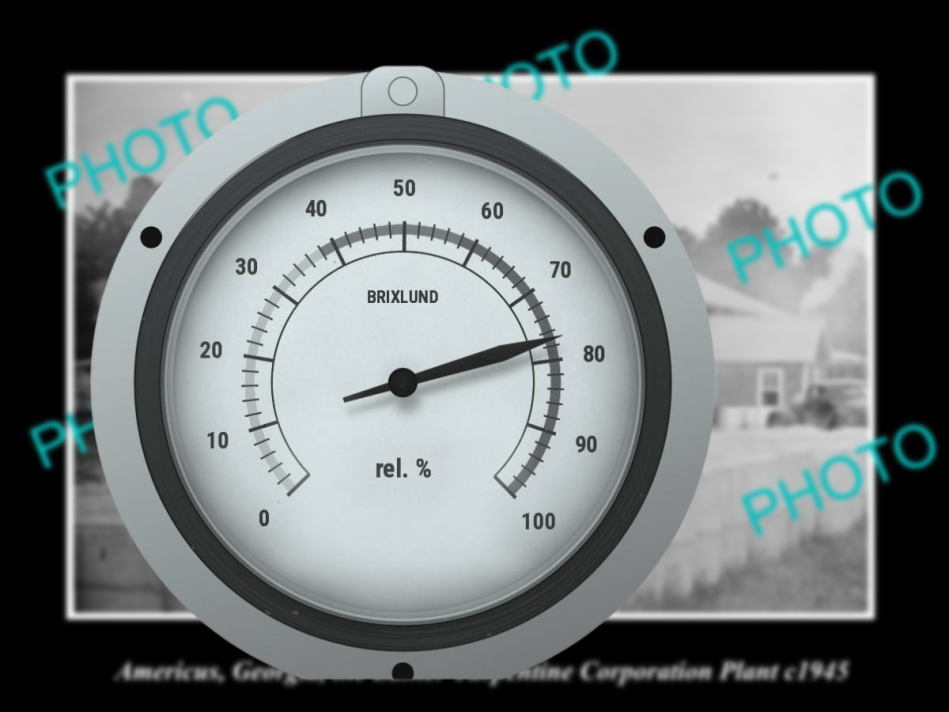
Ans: value=77 unit=%
